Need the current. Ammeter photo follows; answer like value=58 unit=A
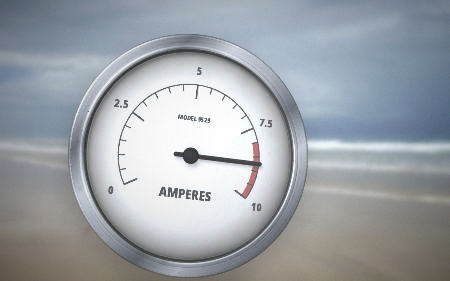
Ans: value=8.75 unit=A
